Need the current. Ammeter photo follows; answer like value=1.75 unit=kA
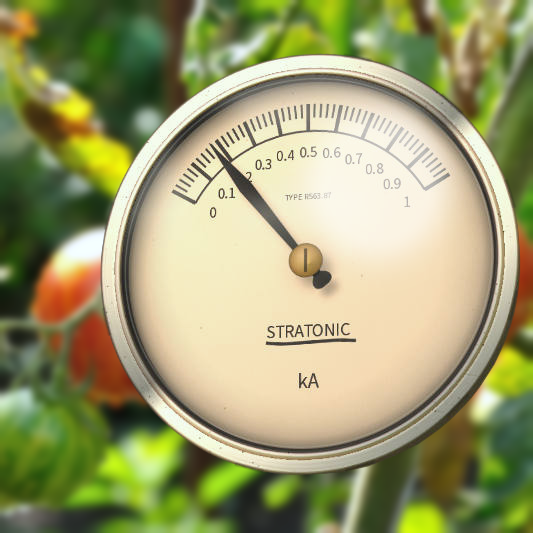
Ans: value=0.18 unit=kA
